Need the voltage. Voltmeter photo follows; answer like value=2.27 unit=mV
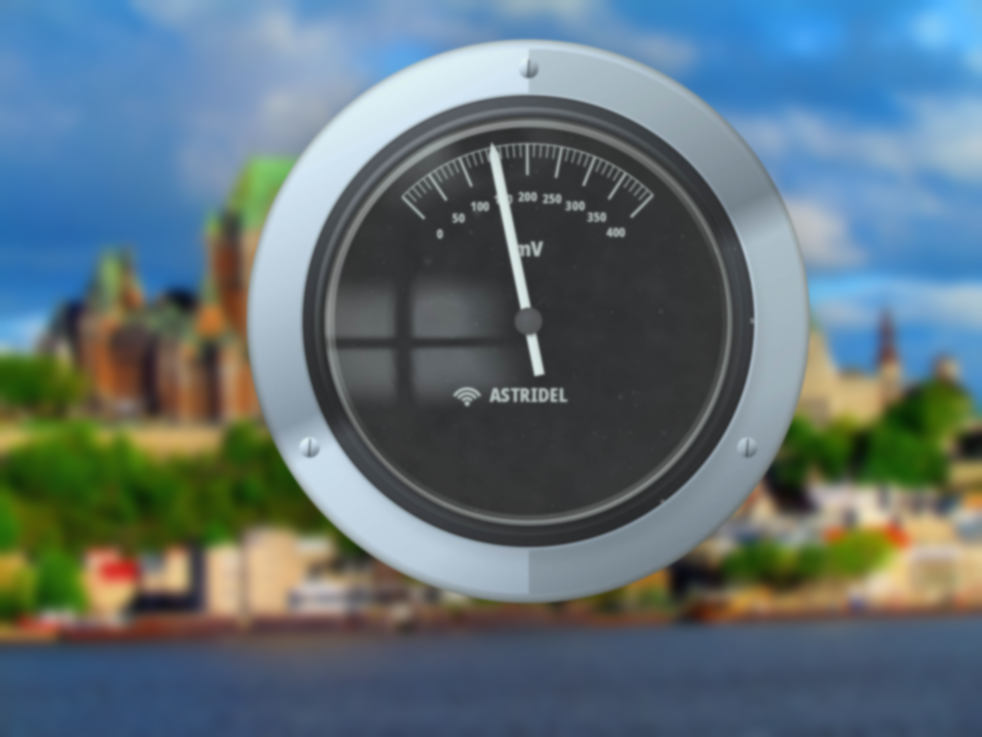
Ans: value=150 unit=mV
